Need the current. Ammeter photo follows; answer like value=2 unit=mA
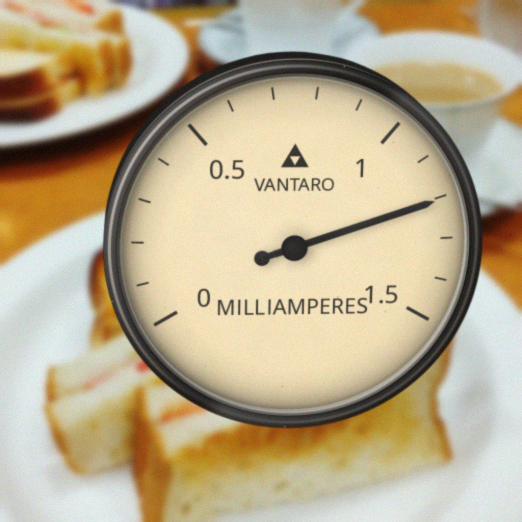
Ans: value=1.2 unit=mA
